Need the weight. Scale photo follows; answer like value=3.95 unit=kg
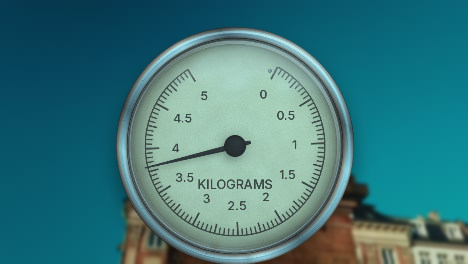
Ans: value=3.8 unit=kg
